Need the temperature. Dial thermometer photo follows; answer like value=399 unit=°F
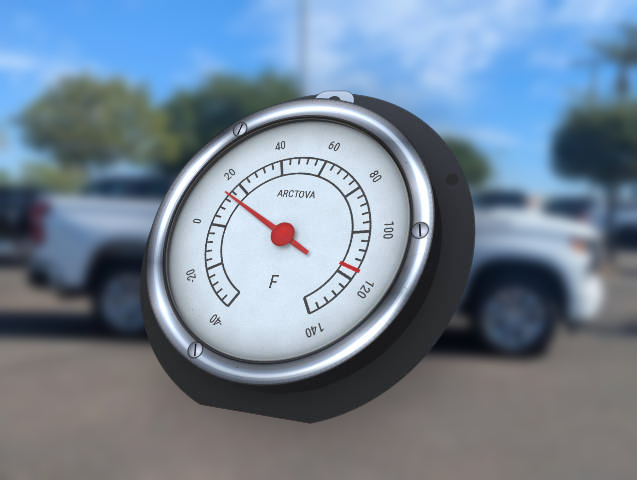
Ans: value=14 unit=°F
